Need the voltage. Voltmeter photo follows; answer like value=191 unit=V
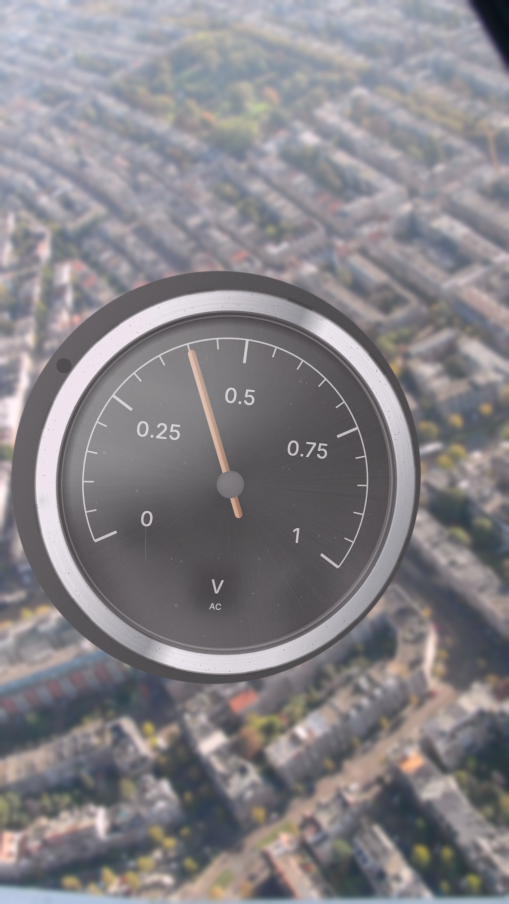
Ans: value=0.4 unit=V
